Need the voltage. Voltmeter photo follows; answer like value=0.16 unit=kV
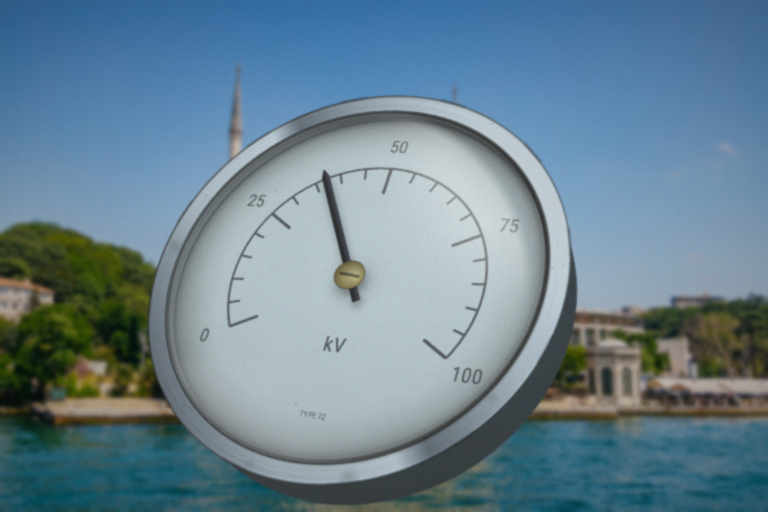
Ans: value=37.5 unit=kV
